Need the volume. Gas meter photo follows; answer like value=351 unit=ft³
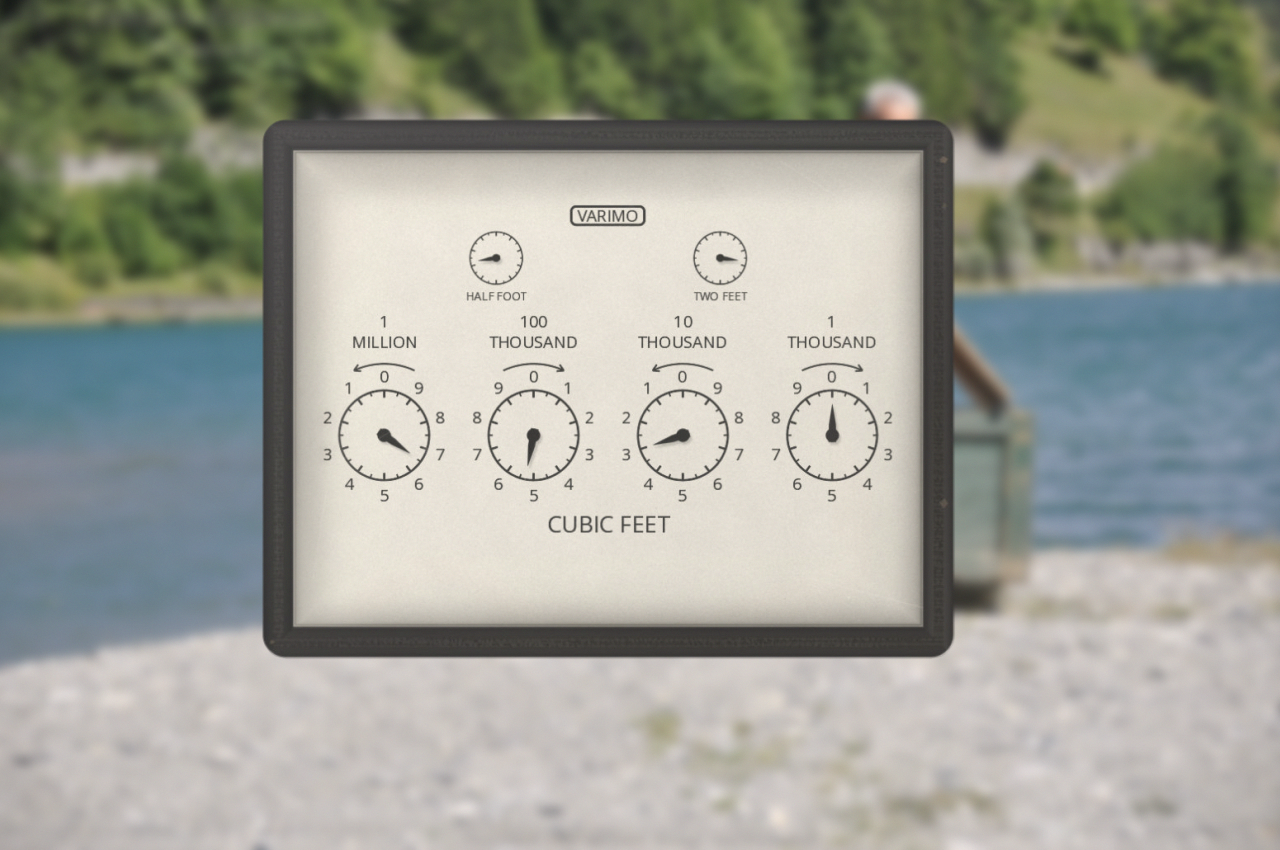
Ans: value=653000 unit=ft³
